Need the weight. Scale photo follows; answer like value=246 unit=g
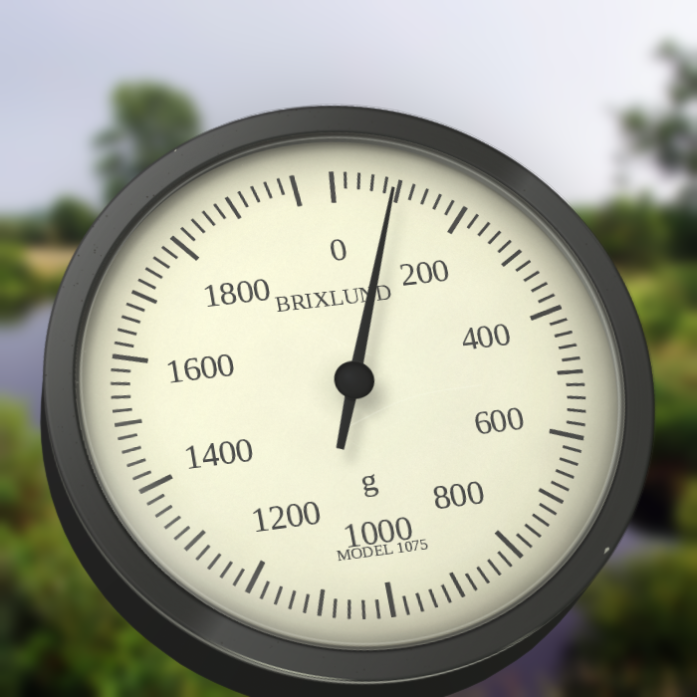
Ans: value=90 unit=g
